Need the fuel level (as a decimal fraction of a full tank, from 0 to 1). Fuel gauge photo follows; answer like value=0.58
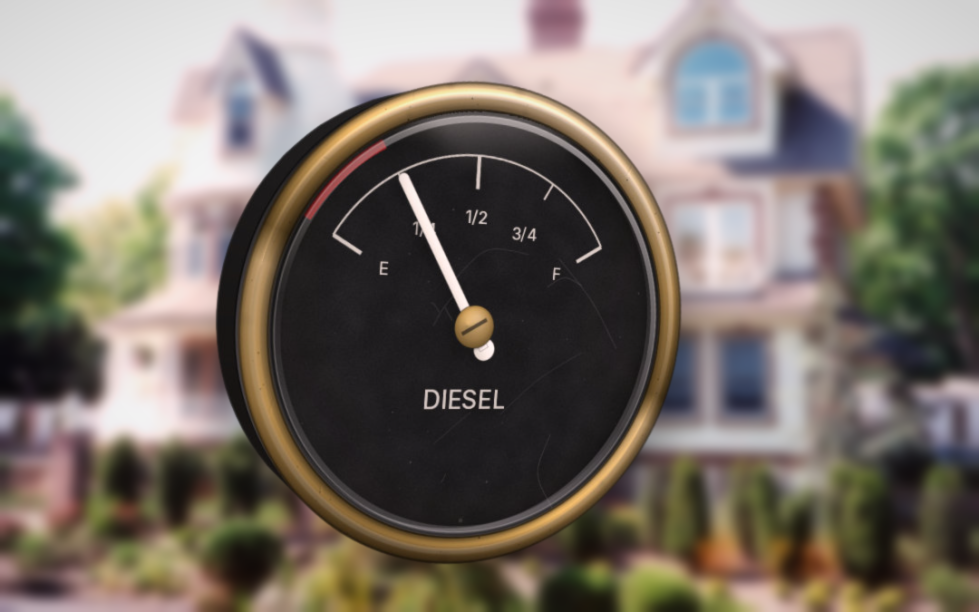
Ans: value=0.25
